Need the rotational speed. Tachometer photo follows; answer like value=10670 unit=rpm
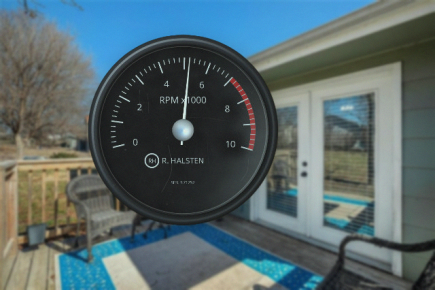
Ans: value=5200 unit=rpm
